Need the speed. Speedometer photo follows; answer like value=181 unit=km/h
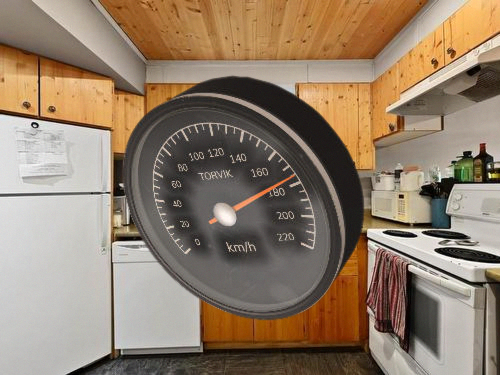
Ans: value=175 unit=km/h
